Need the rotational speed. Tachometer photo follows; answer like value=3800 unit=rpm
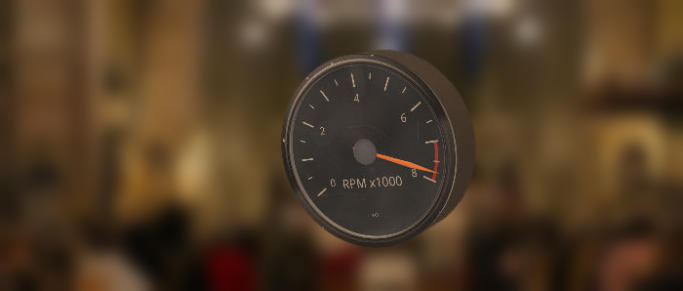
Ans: value=7750 unit=rpm
